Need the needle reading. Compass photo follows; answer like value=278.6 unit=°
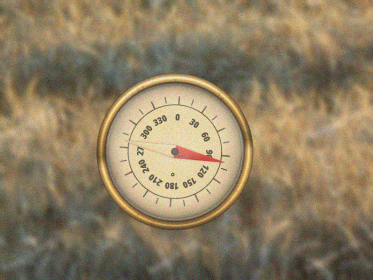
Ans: value=97.5 unit=°
